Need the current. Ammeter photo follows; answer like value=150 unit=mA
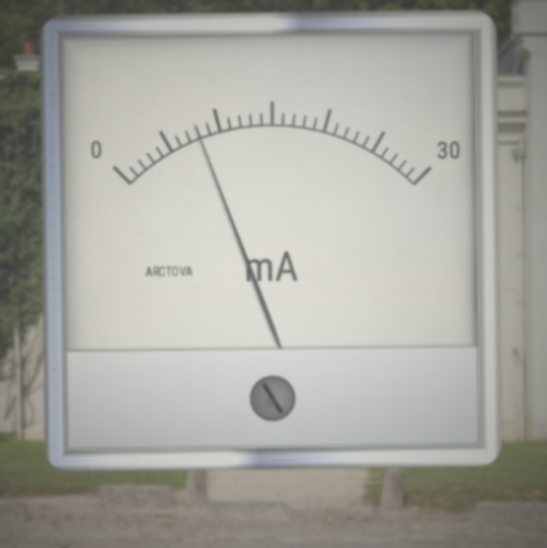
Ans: value=8 unit=mA
